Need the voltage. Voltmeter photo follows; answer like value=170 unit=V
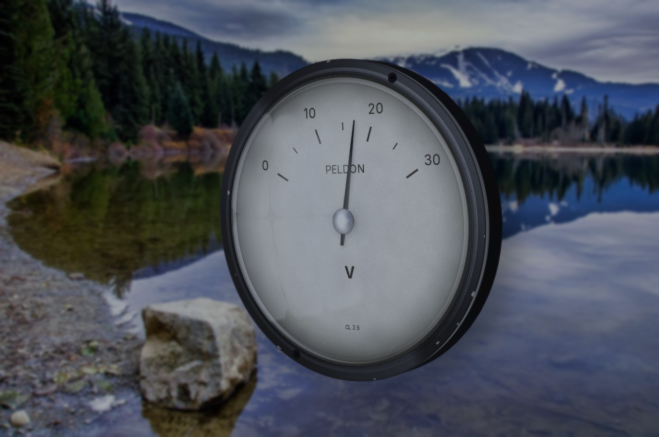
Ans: value=17.5 unit=V
